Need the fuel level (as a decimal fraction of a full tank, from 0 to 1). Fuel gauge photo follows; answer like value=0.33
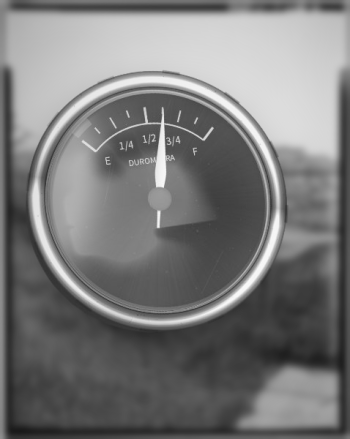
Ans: value=0.625
